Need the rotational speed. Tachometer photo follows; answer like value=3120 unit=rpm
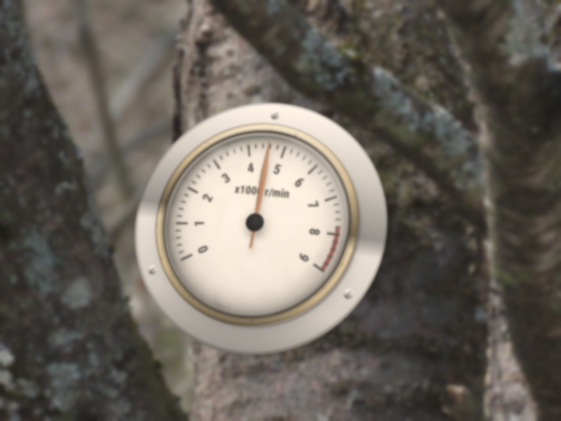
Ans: value=4600 unit=rpm
